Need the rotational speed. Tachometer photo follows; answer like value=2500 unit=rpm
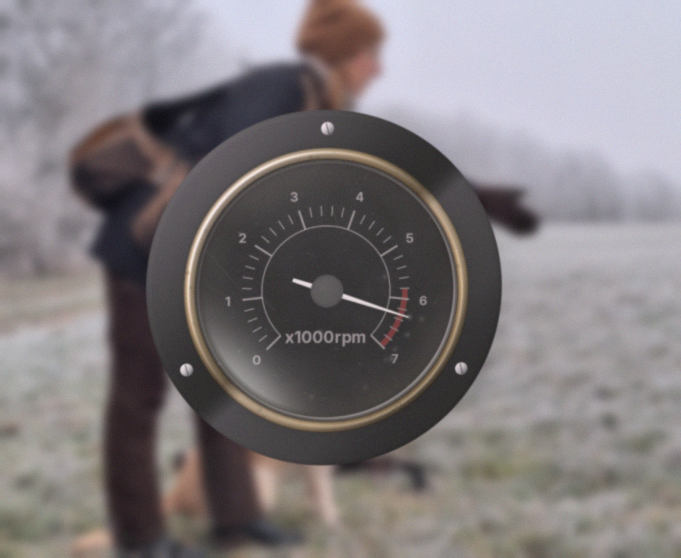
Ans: value=6300 unit=rpm
